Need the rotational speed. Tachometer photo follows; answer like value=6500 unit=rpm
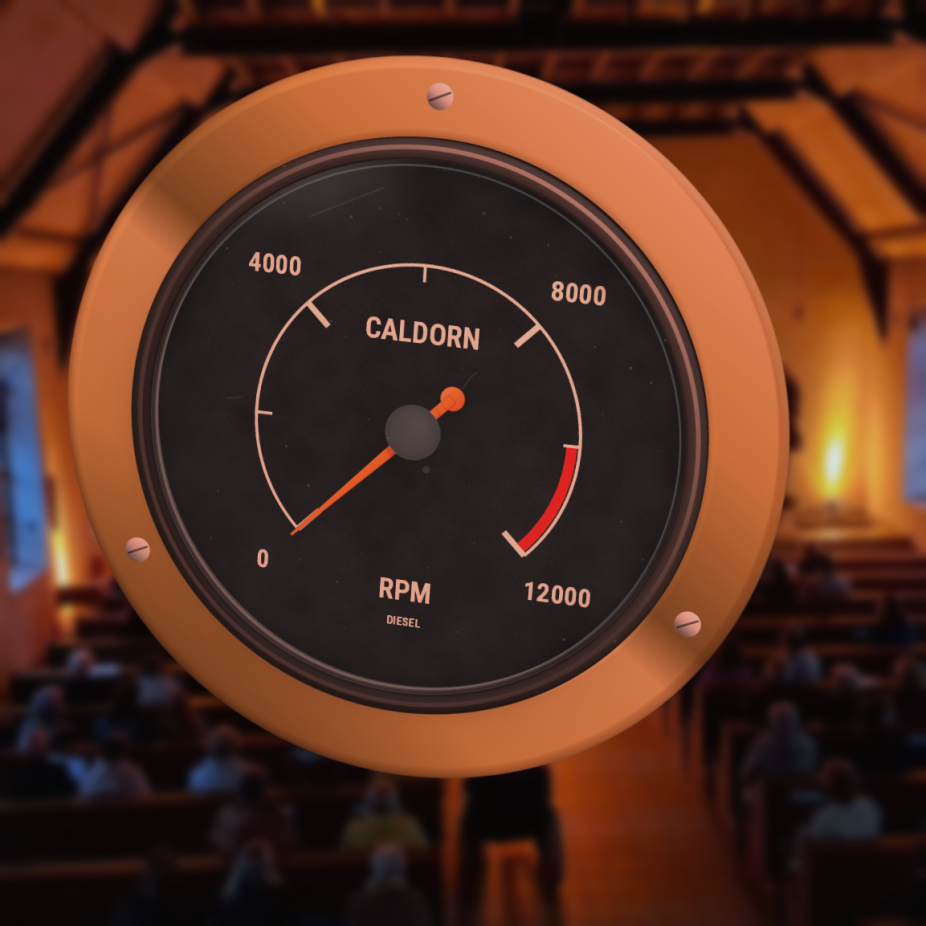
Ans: value=0 unit=rpm
